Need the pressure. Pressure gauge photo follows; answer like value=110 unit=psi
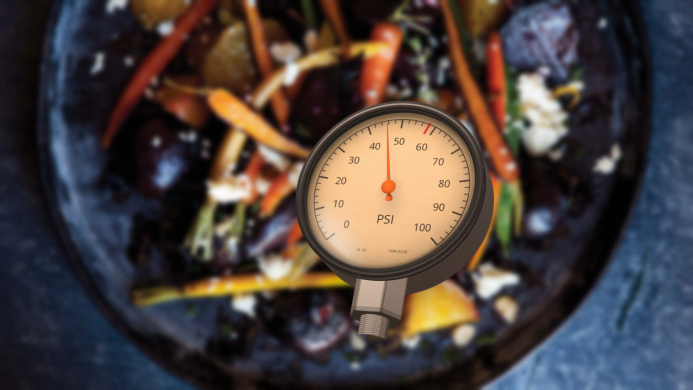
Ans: value=46 unit=psi
